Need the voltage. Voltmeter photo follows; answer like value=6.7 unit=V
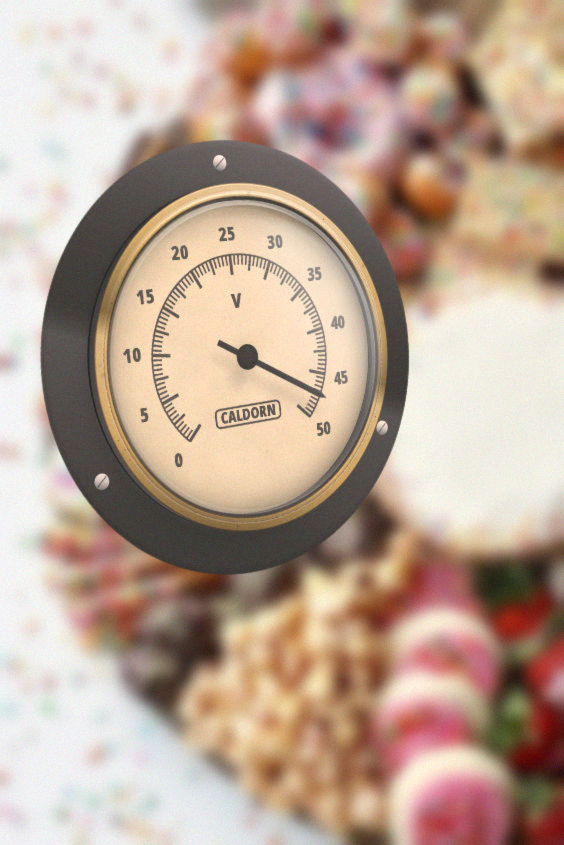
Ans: value=47.5 unit=V
